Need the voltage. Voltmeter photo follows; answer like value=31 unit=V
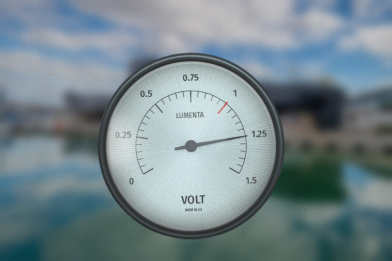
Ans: value=1.25 unit=V
